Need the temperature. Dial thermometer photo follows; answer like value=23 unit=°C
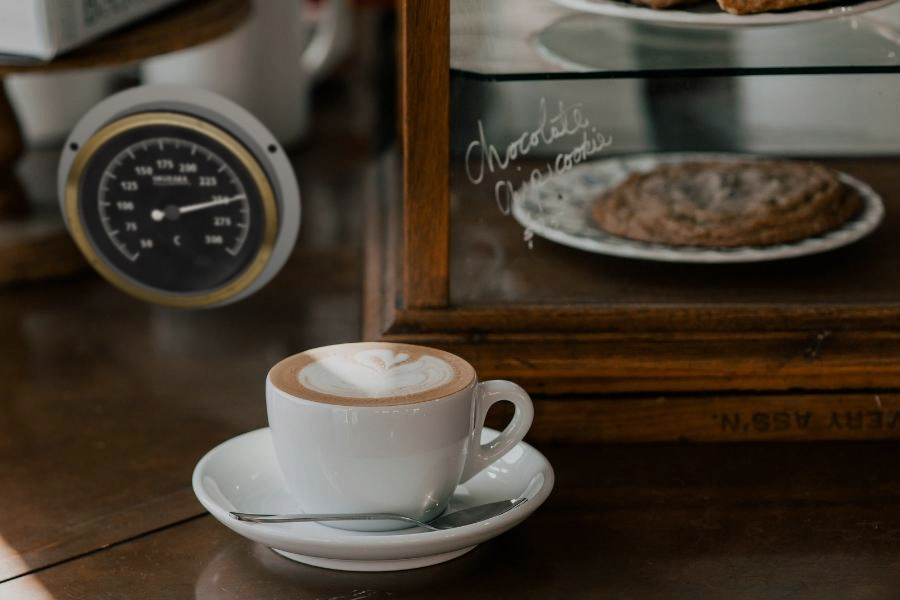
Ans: value=250 unit=°C
